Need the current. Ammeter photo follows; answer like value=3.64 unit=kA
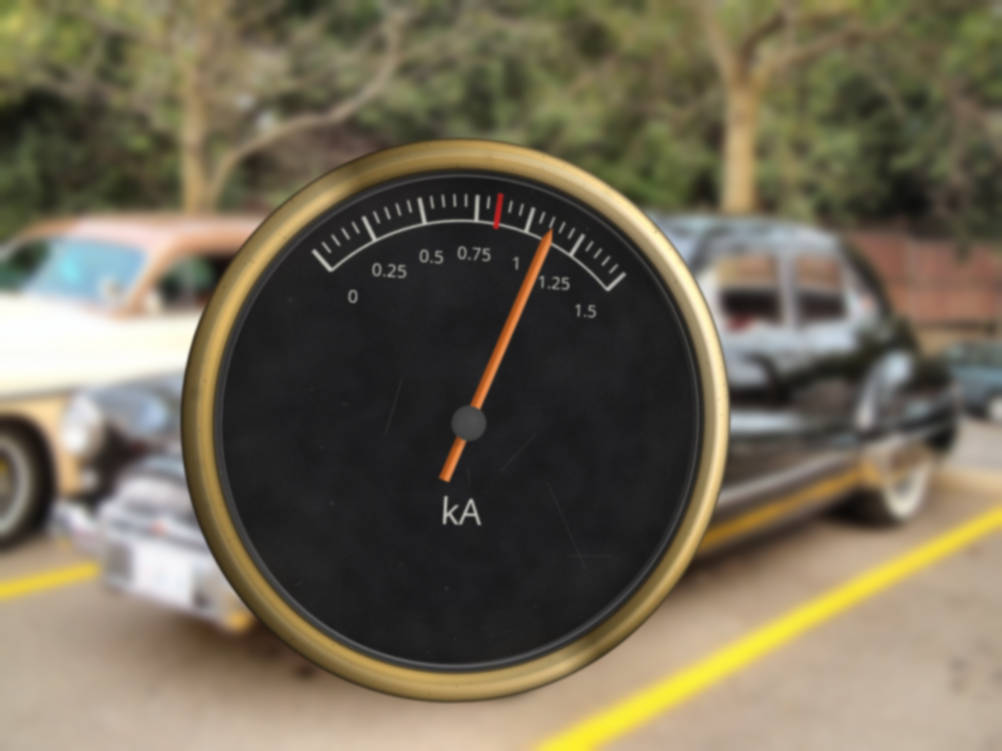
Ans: value=1.1 unit=kA
